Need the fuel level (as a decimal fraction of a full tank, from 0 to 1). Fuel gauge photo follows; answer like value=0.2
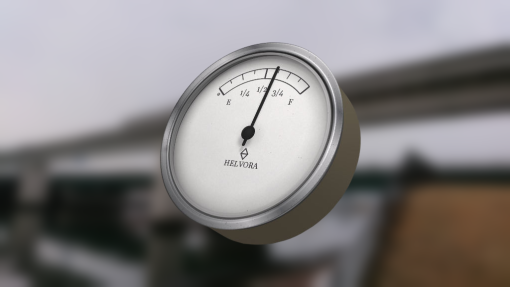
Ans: value=0.625
